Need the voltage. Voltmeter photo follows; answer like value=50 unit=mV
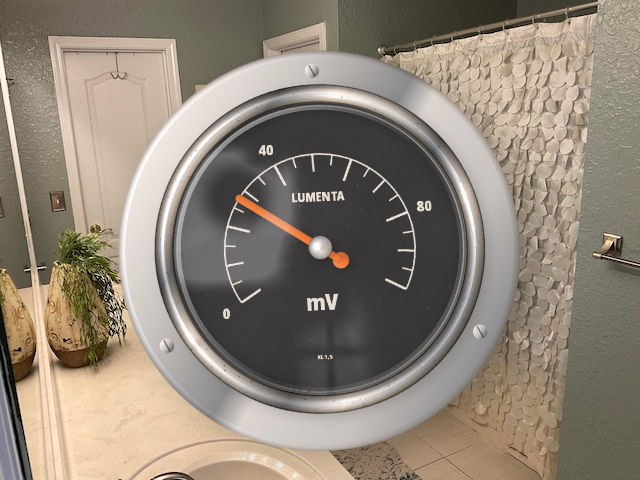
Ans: value=27.5 unit=mV
